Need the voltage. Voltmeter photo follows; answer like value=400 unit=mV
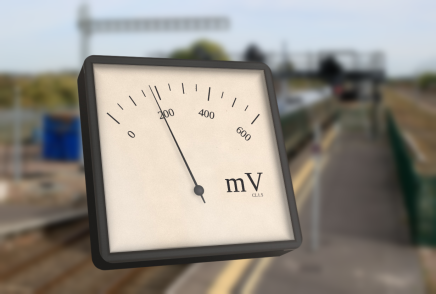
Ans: value=175 unit=mV
